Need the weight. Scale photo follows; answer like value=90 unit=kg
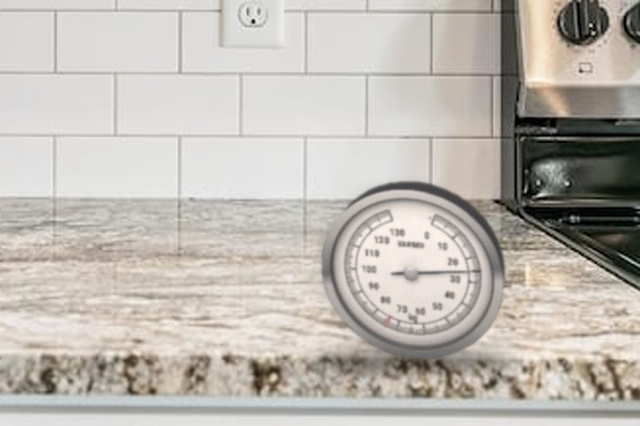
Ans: value=25 unit=kg
